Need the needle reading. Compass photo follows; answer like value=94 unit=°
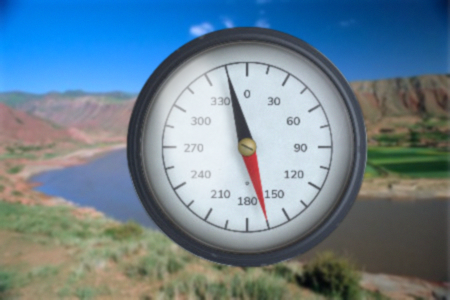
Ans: value=165 unit=°
